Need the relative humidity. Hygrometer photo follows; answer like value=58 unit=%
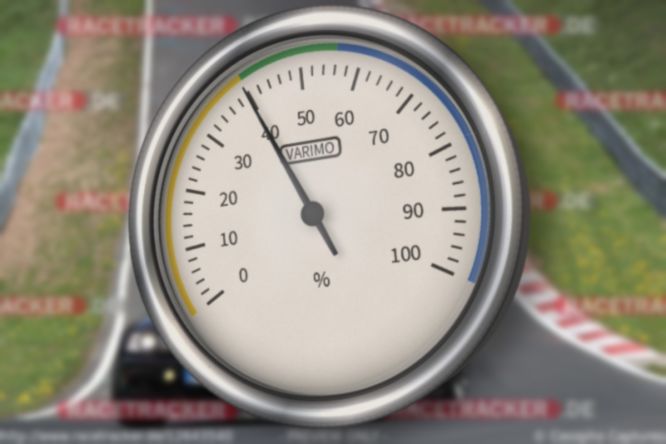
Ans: value=40 unit=%
